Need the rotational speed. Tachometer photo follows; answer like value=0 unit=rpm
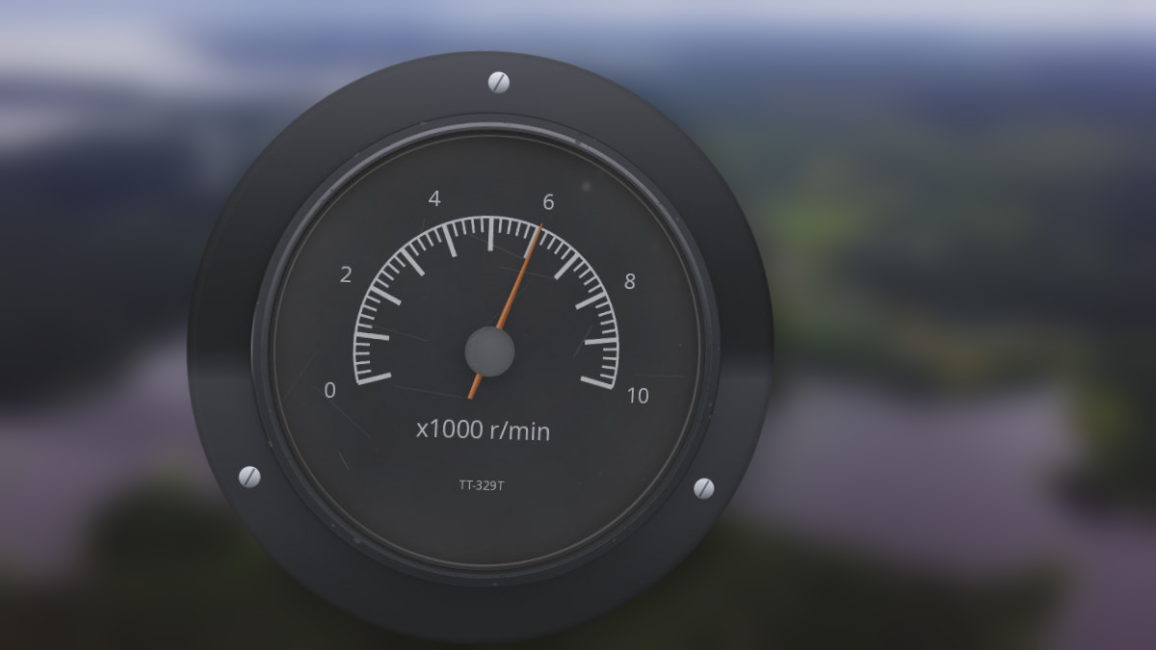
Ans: value=6000 unit=rpm
